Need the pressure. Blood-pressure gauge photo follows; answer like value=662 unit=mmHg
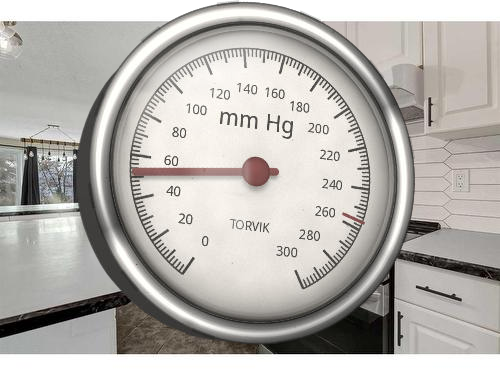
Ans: value=52 unit=mmHg
